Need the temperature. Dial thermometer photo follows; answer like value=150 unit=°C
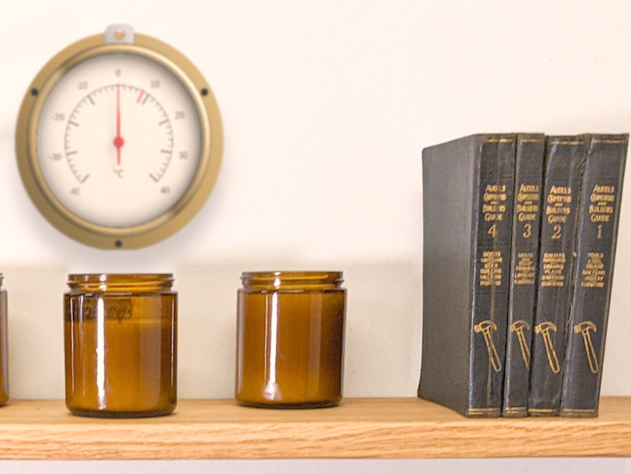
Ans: value=0 unit=°C
